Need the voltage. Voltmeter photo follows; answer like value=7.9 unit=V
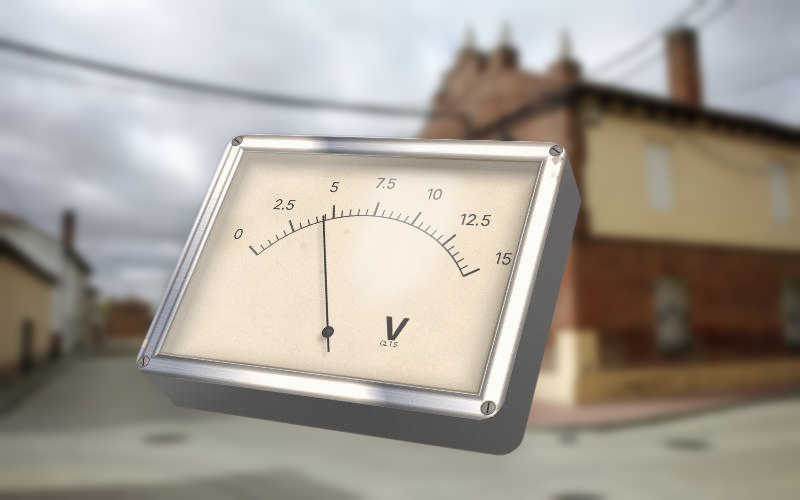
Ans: value=4.5 unit=V
